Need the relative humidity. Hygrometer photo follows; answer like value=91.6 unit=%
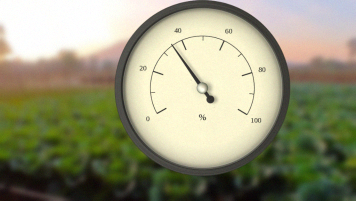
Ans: value=35 unit=%
